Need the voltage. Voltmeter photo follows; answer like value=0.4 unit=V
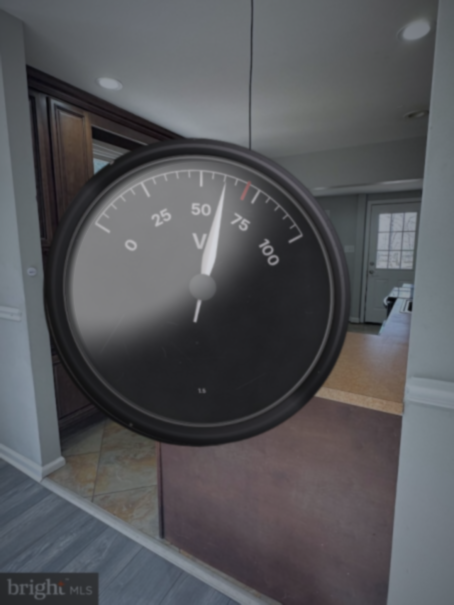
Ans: value=60 unit=V
